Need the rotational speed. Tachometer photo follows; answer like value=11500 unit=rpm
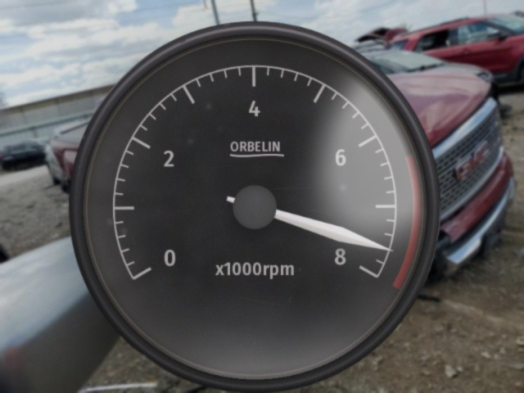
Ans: value=7600 unit=rpm
